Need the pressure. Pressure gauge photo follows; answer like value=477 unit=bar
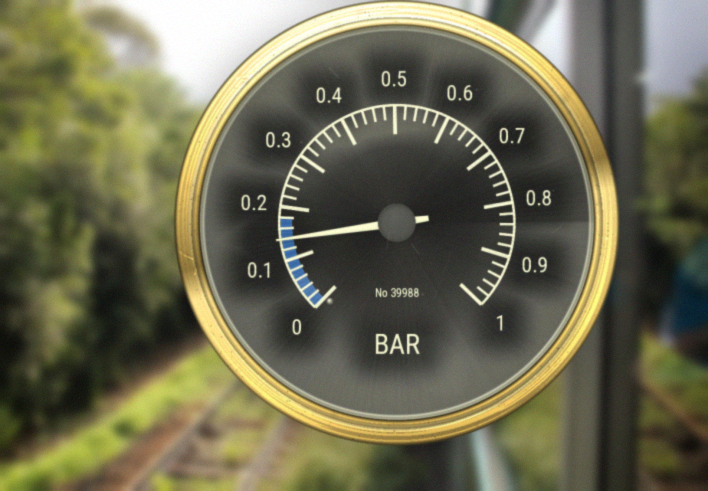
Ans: value=0.14 unit=bar
